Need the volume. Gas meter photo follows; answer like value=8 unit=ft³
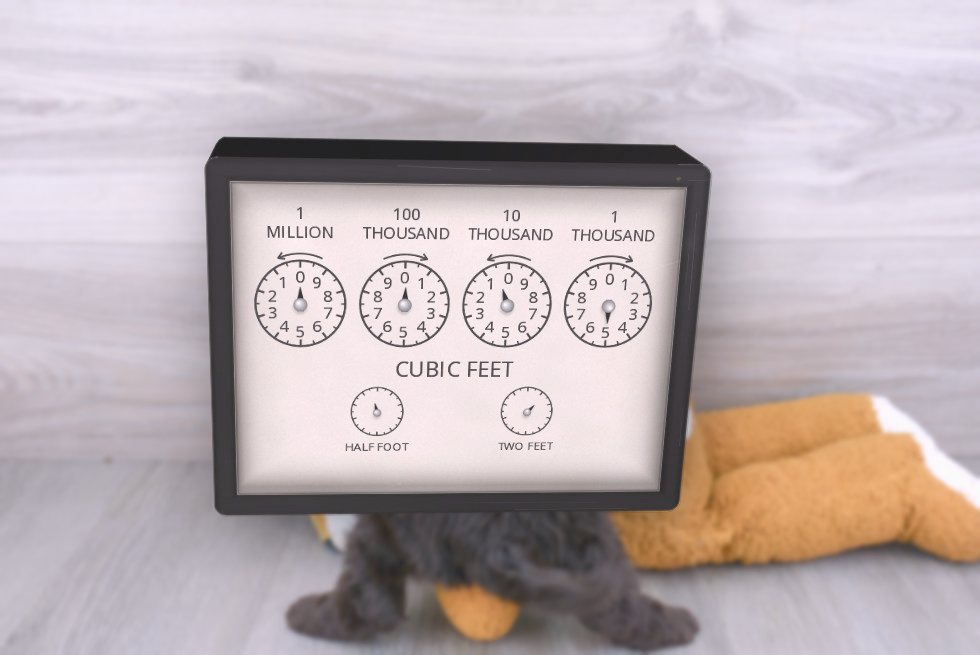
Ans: value=500 unit=ft³
